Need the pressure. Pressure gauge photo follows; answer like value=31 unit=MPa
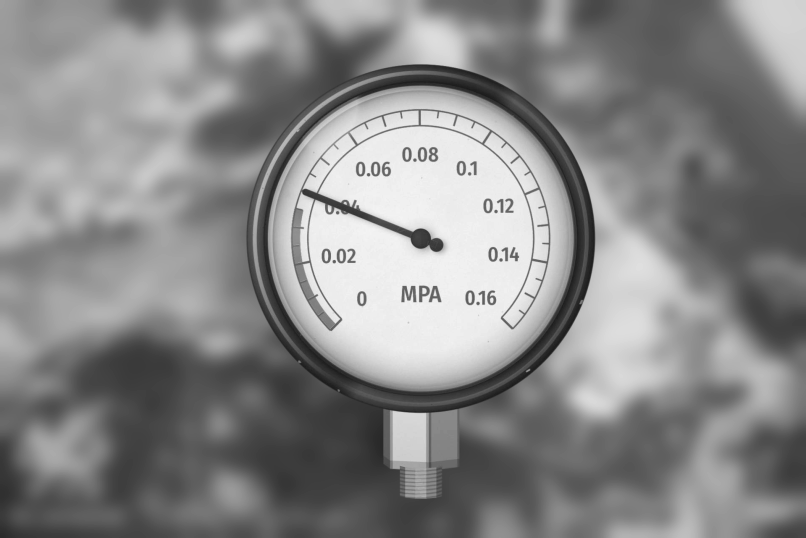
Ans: value=0.04 unit=MPa
